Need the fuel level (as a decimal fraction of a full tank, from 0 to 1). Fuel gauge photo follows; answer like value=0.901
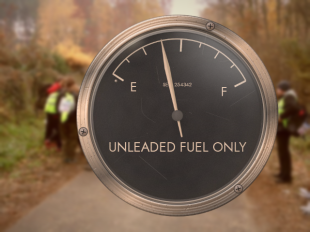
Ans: value=0.375
